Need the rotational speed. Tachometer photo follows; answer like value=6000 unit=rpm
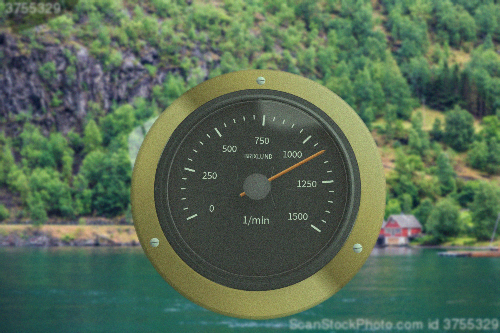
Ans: value=1100 unit=rpm
